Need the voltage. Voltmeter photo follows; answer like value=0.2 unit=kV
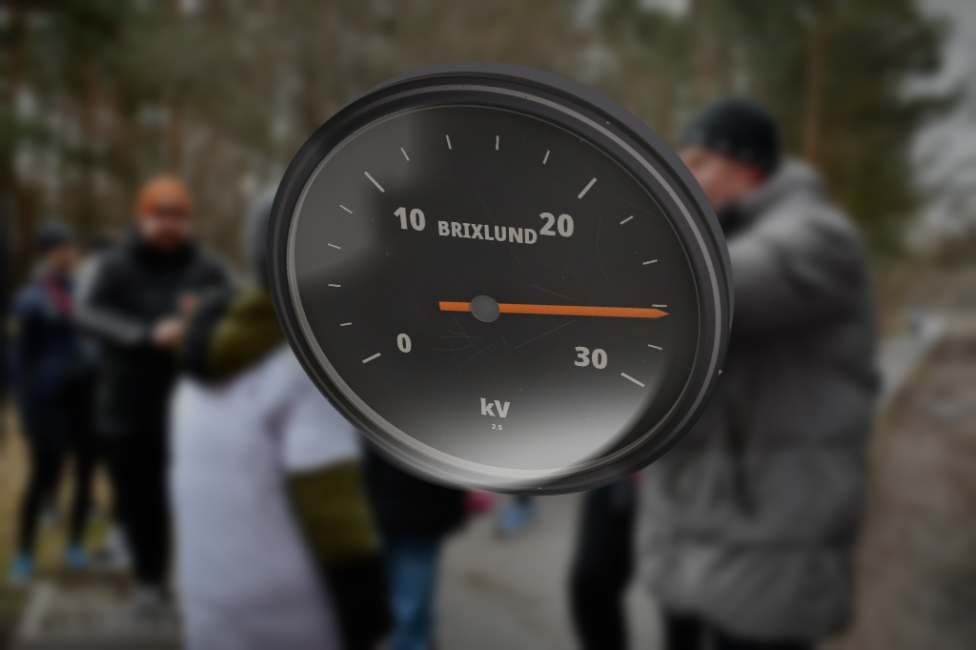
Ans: value=26 unit=kV
